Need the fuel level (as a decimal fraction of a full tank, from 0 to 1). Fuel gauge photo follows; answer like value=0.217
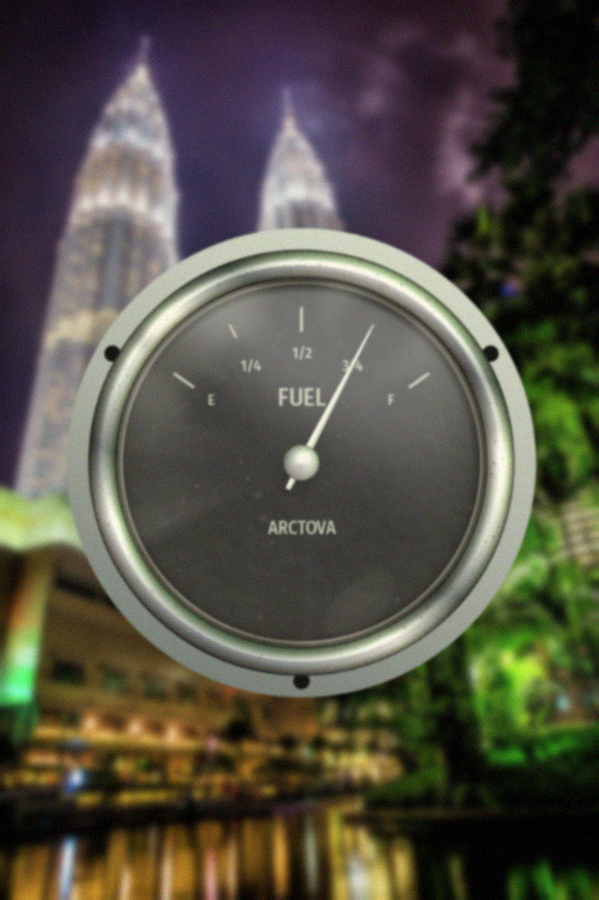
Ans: value=0.75
